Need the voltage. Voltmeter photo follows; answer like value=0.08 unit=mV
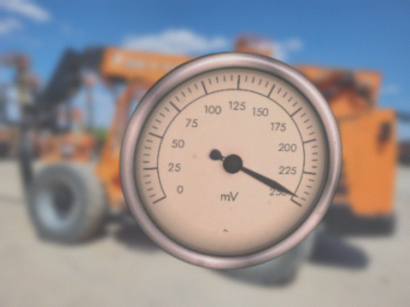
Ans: value=245 unit=mV
